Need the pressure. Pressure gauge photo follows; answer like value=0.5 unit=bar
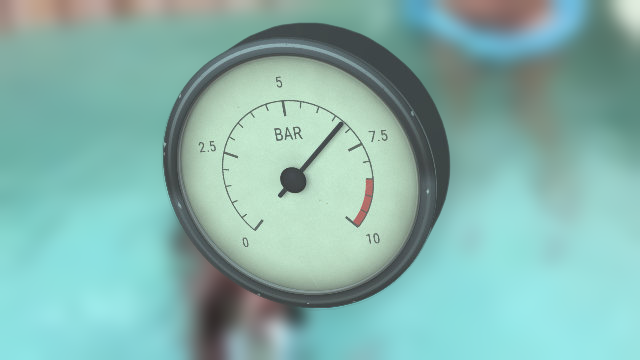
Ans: value=6.75 unit=bar
